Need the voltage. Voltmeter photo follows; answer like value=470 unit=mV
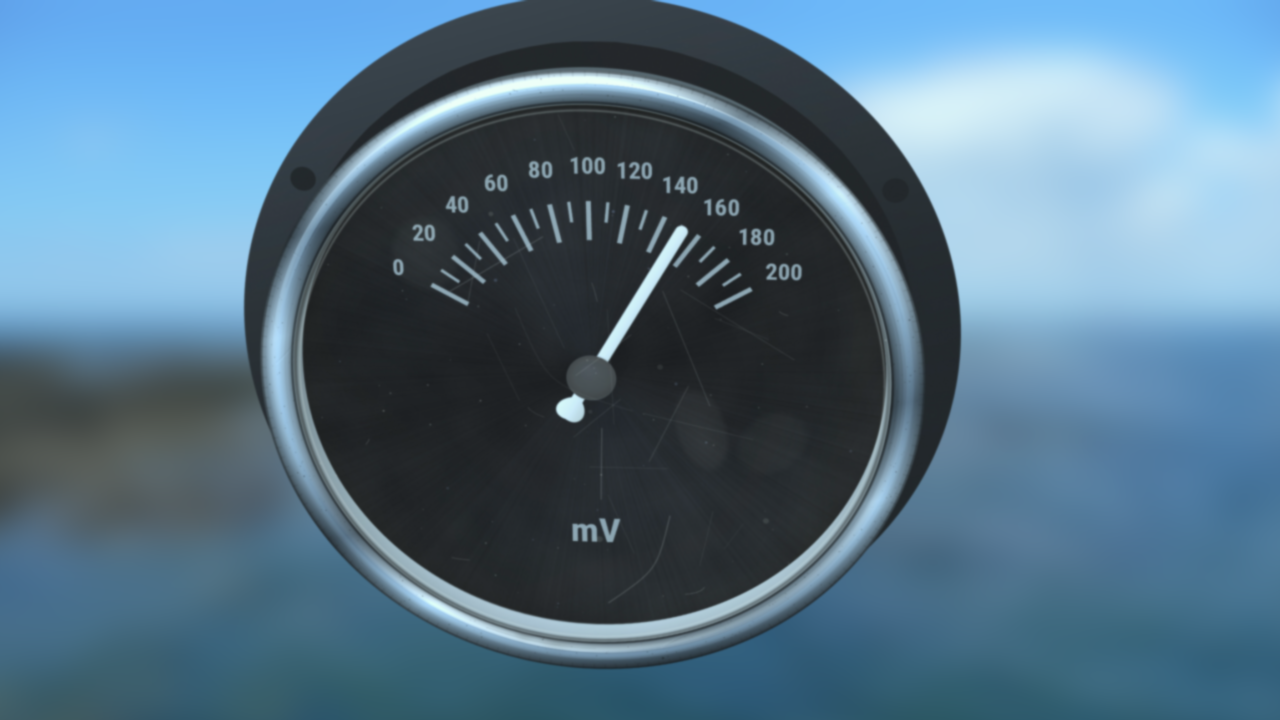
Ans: value=150 unit=mV
